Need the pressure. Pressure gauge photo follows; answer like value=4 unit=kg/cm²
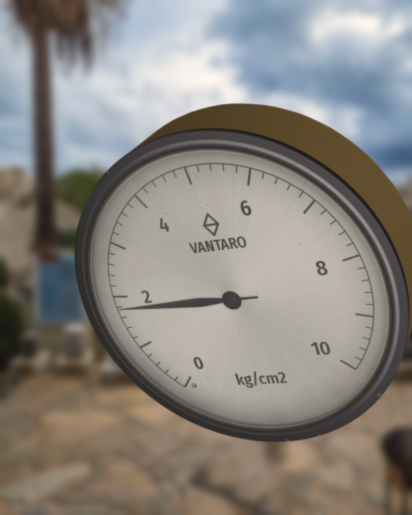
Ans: value=1.8 unit=kg/cm²
